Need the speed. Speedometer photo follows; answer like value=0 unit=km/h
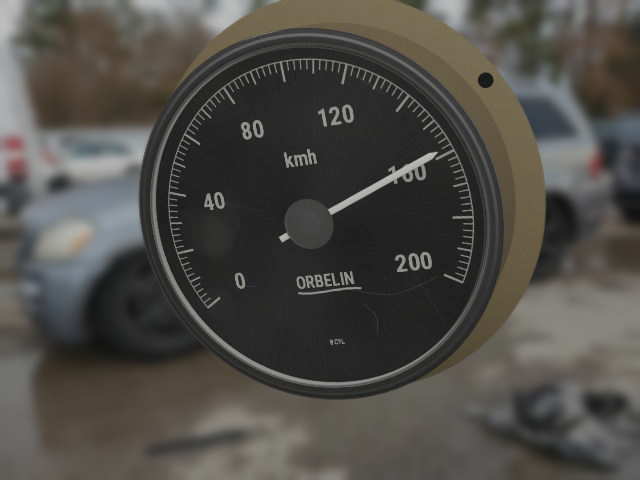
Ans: value=158 unit=km/h
